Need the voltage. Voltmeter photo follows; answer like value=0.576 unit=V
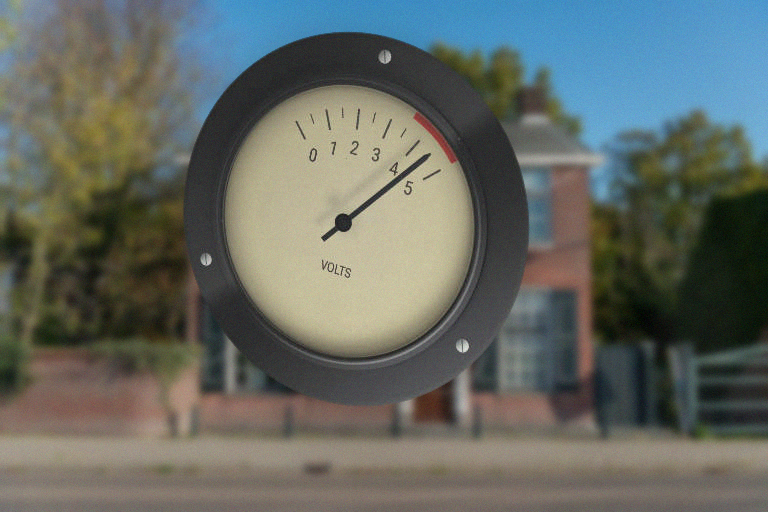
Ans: value=4.5 unit=V
